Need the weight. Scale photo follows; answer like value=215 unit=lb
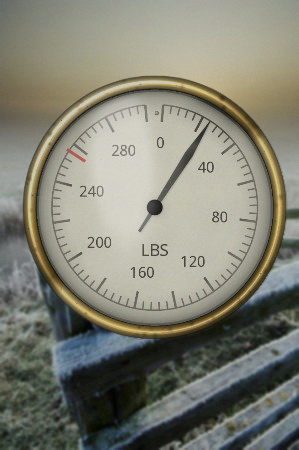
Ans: value=24 unit=lb
